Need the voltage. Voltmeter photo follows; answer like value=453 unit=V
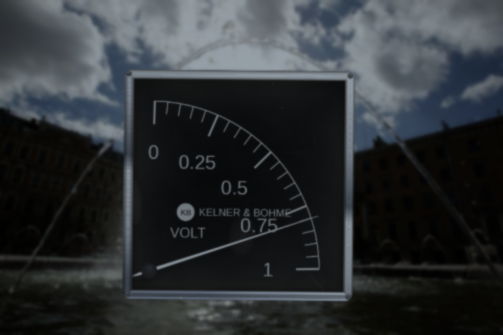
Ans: value=0.8 unit=V
